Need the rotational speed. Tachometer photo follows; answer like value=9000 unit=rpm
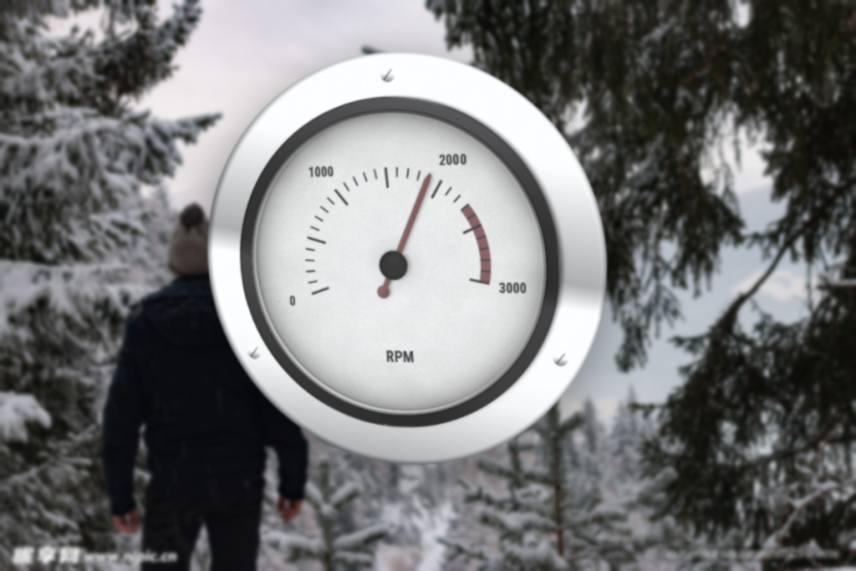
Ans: value=1900 unit=rpm
